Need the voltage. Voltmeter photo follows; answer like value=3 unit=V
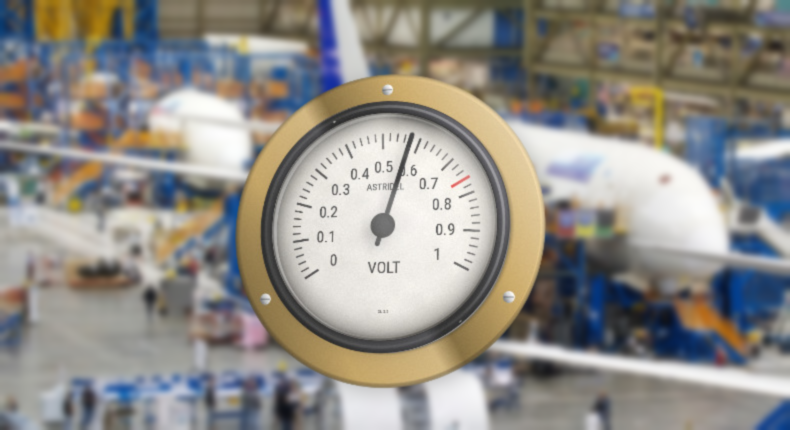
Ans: value=0.58 unit=V
